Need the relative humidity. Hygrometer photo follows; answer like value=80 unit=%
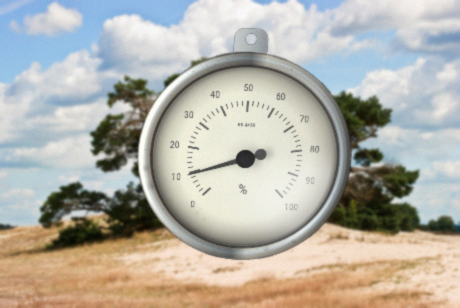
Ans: value=10 unit=%
